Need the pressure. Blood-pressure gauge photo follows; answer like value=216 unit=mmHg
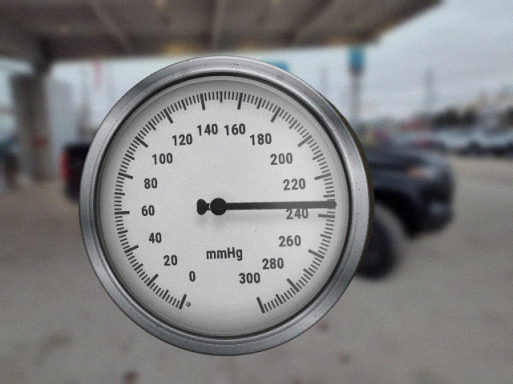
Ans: value=234 unit=mmHg
